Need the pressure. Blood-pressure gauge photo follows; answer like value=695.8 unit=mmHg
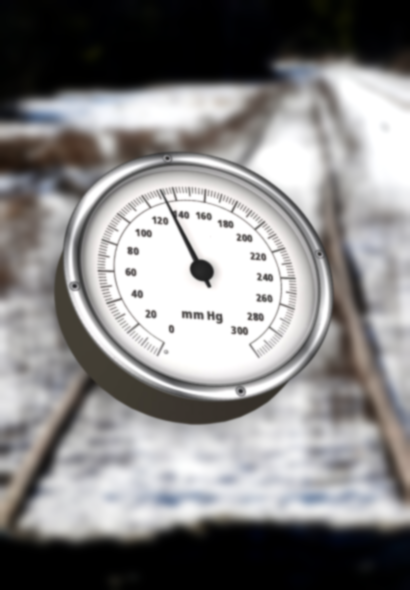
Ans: value=130 unit=mmHg
